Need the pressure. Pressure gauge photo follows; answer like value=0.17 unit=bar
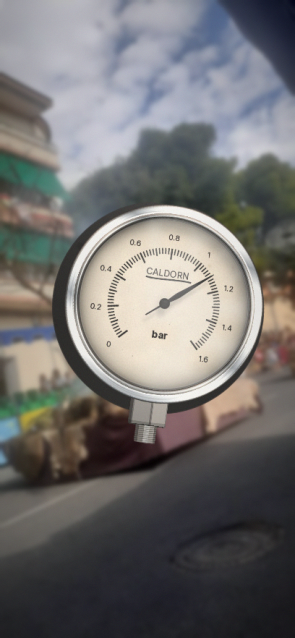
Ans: value=1.1 unit=bar
